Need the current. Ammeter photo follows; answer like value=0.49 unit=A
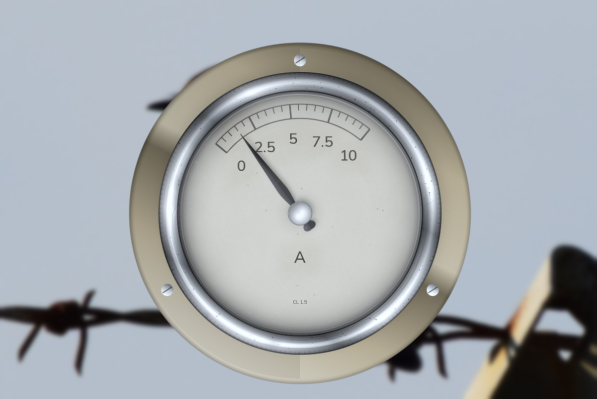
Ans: value=1.5 unit=A
